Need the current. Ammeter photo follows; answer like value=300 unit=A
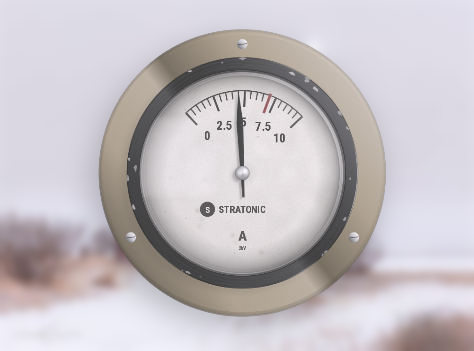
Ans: value=4.5 unit=A
